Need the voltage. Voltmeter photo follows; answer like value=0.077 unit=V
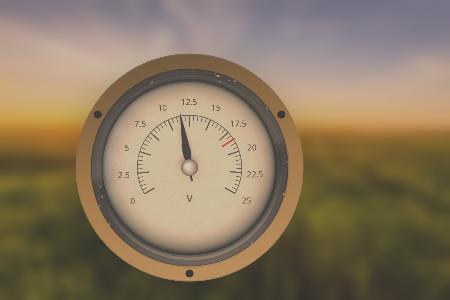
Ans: value=11.5 unit=V
